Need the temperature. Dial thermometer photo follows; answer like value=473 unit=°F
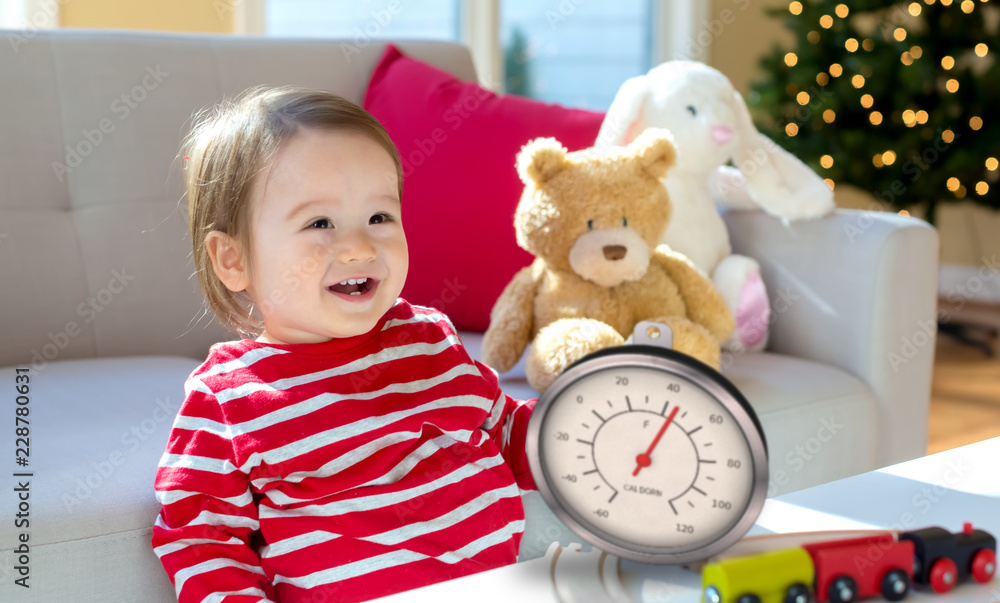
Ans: value=45 unit=°F
